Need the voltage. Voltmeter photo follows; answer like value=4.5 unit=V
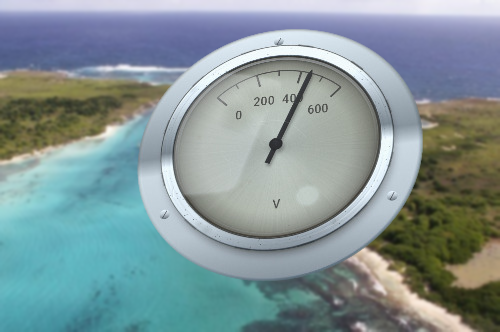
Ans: value=450 unit=V
